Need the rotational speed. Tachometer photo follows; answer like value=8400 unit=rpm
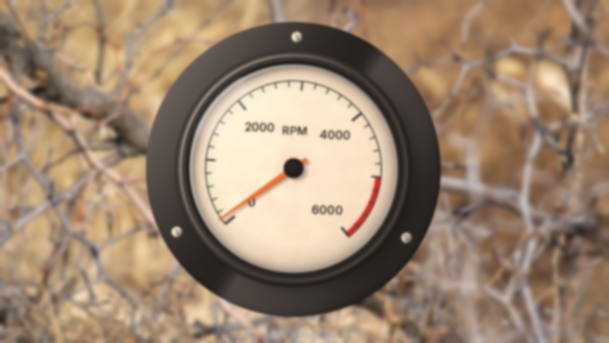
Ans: value=100 unit=rpm
